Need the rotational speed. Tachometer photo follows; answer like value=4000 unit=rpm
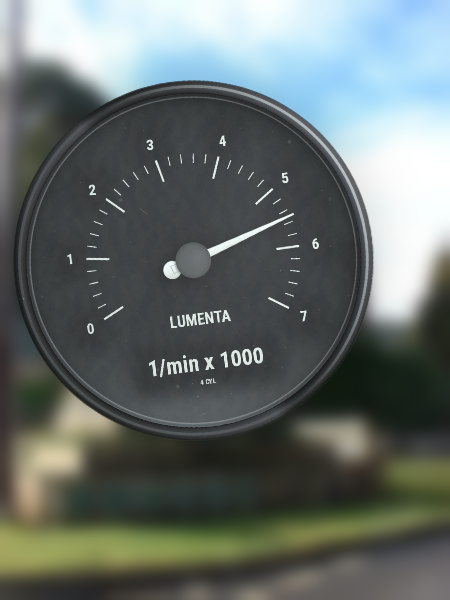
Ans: value=5500 unit=rpm
